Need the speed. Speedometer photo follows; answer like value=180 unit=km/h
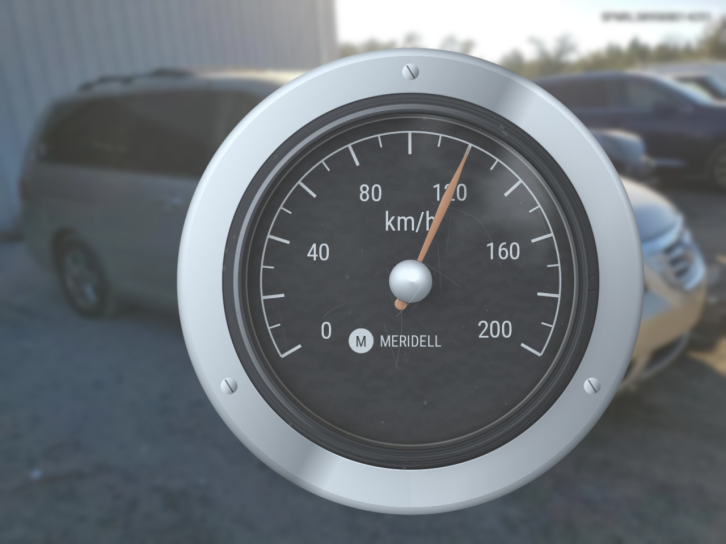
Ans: value=120 unit=km/h
